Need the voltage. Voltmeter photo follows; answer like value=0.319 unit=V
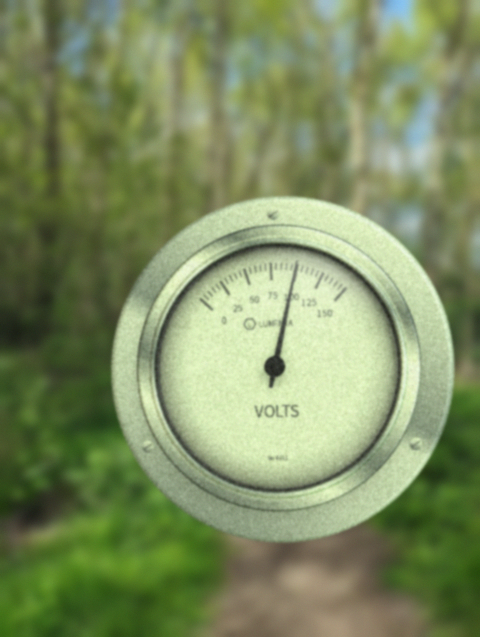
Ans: value=100 unit=V
